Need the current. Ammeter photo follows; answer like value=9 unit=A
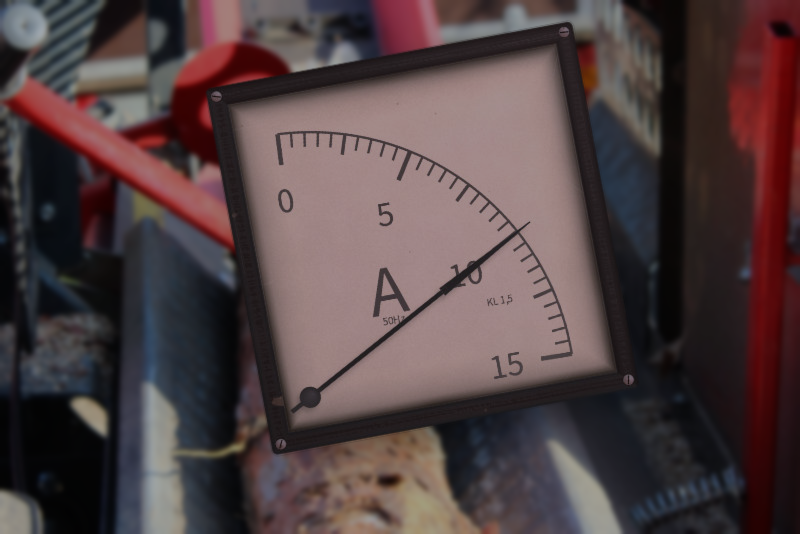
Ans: value=10 unit=A
